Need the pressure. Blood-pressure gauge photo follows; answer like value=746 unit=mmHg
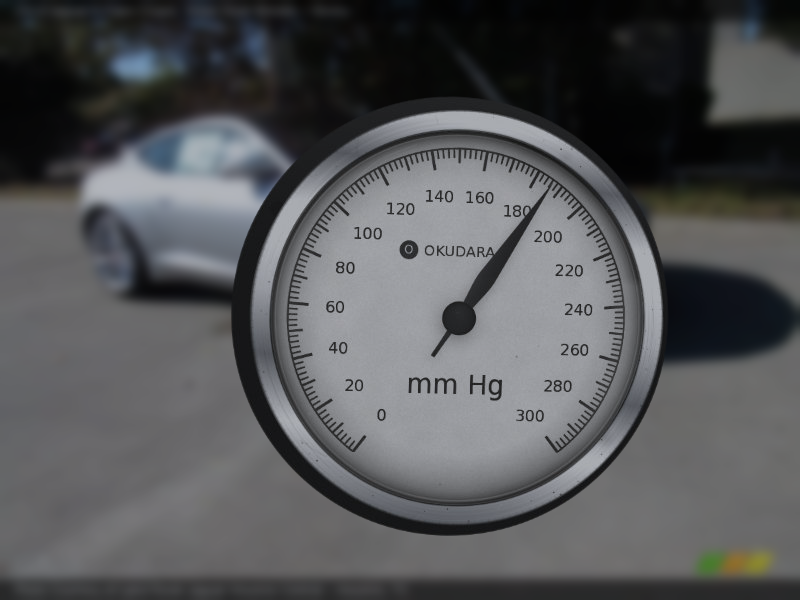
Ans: value=186 unit=mmHg
